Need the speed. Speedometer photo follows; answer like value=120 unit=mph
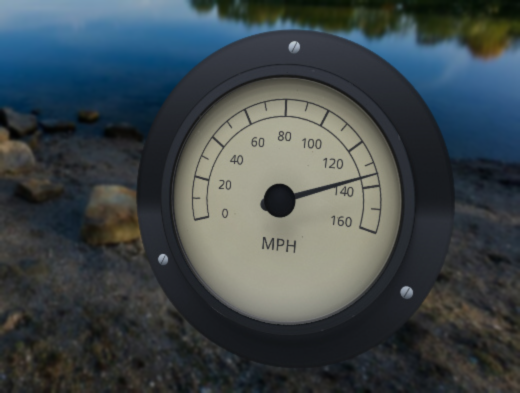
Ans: value=135 unit=mph
